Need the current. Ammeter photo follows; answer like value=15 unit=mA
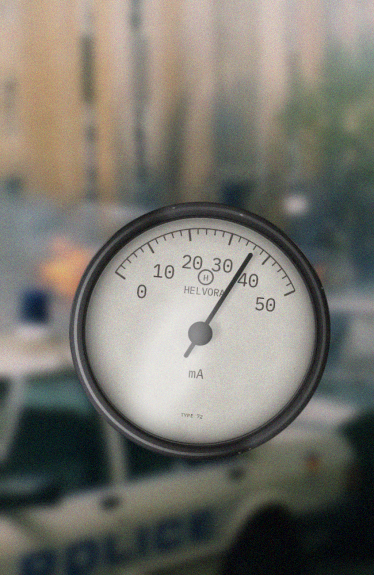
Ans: value=36 unit=mA
